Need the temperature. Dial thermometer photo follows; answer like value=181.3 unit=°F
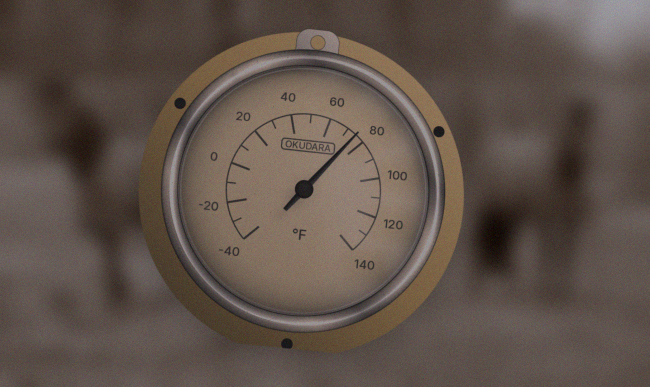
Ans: value=75 unit=°F
